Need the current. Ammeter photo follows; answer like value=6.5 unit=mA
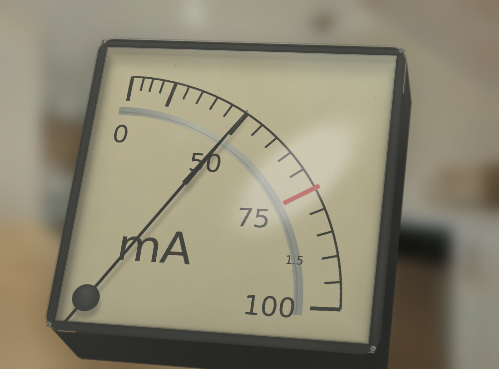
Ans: value=50 unit=mA
